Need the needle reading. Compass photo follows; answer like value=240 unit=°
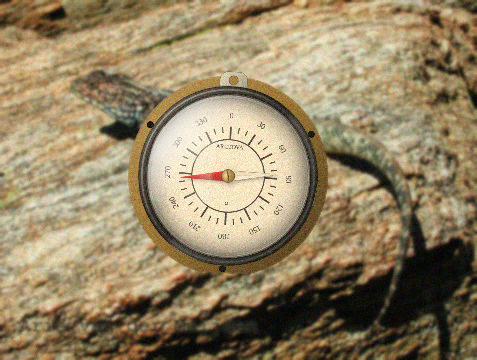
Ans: value=265 unit=°
